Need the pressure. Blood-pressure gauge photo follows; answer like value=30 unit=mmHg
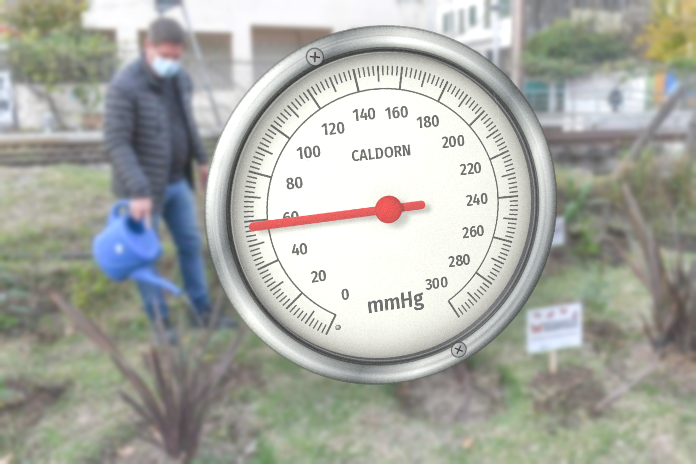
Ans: value=58 unit=mmHg
